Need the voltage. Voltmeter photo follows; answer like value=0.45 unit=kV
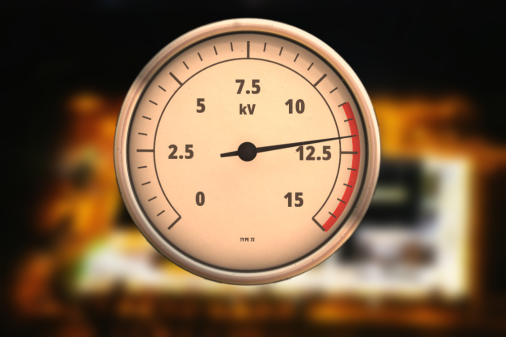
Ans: value=12 unit=kV
